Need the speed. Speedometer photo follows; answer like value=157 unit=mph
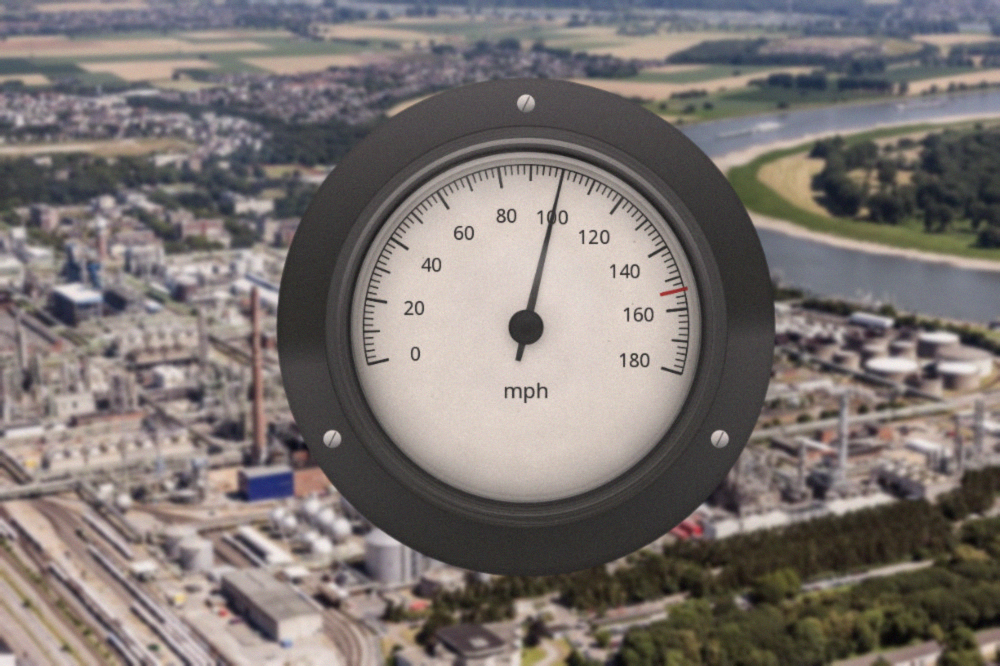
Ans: value=100 unit=mph
